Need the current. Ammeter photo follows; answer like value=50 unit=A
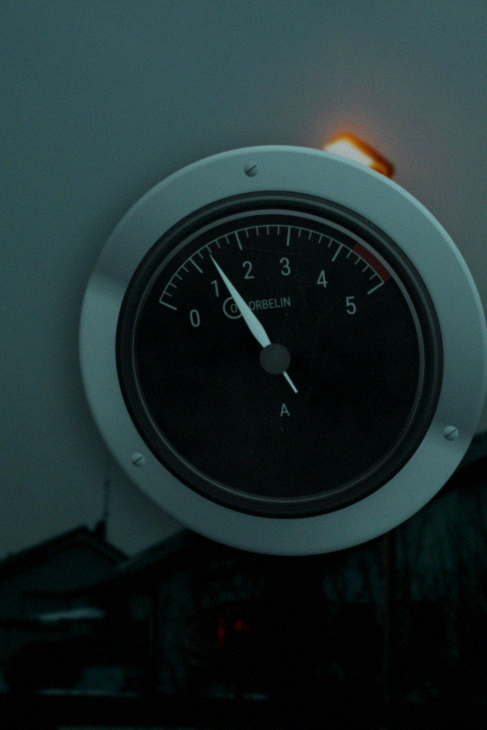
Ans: value=1.4 unit=A
